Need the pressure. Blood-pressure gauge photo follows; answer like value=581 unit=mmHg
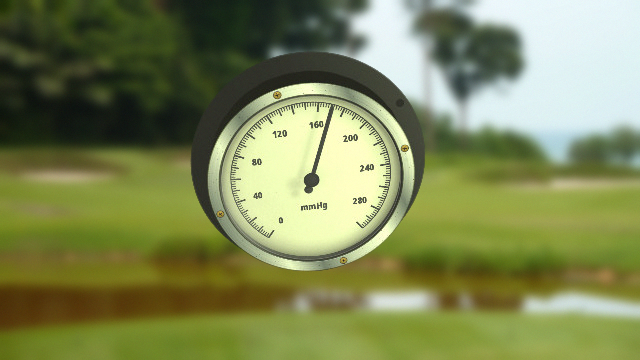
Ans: value=170 unit=mmHg
